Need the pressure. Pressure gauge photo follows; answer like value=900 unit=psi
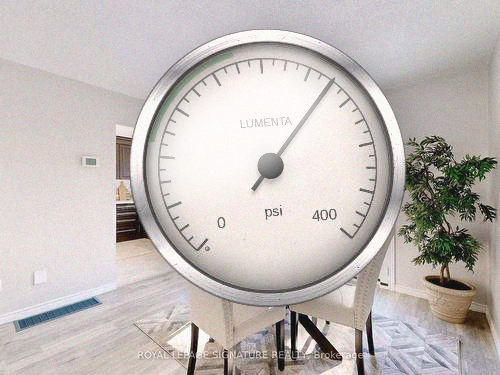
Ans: value=260 unit=psi
